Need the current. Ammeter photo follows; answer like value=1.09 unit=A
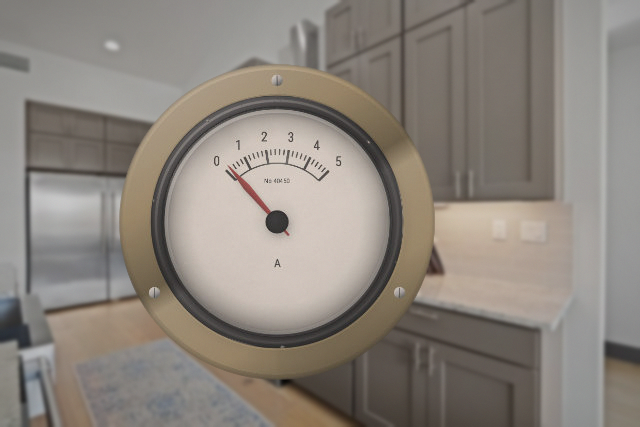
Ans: value=0.2 unit=A
